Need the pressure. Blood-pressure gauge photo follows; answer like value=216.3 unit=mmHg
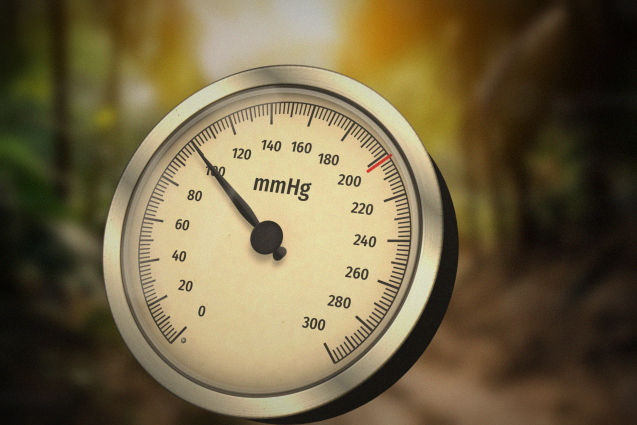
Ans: value=100 unit=mmHg
